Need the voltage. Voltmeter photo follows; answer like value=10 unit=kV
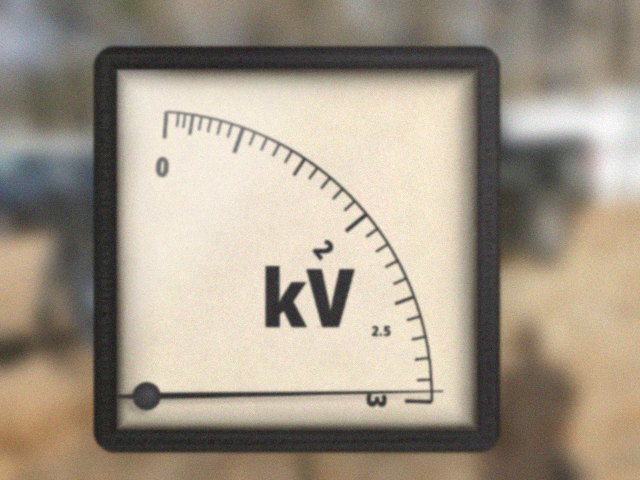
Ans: value=2.95 unit=kV
